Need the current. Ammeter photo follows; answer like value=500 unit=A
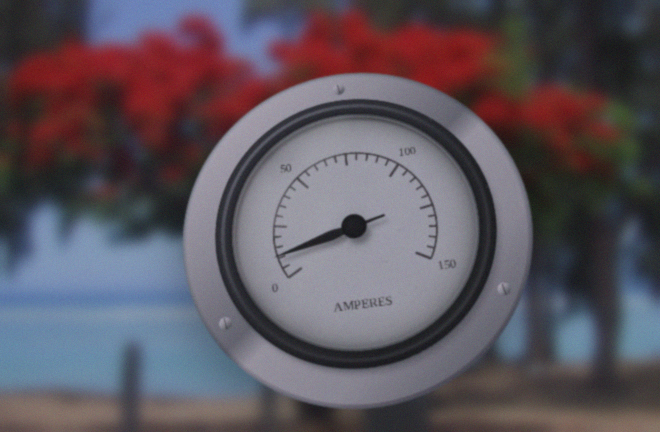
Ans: value=10 unit=A
